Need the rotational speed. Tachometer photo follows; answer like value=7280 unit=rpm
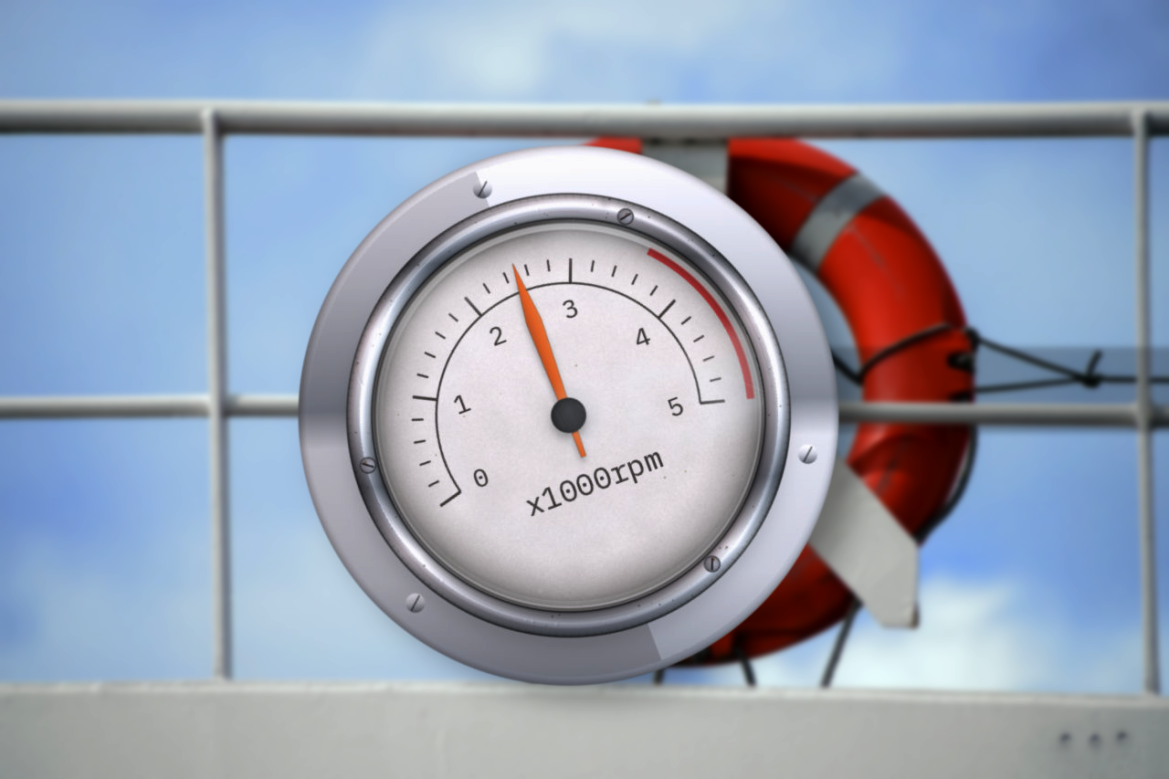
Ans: value=2500 unit=rpm
